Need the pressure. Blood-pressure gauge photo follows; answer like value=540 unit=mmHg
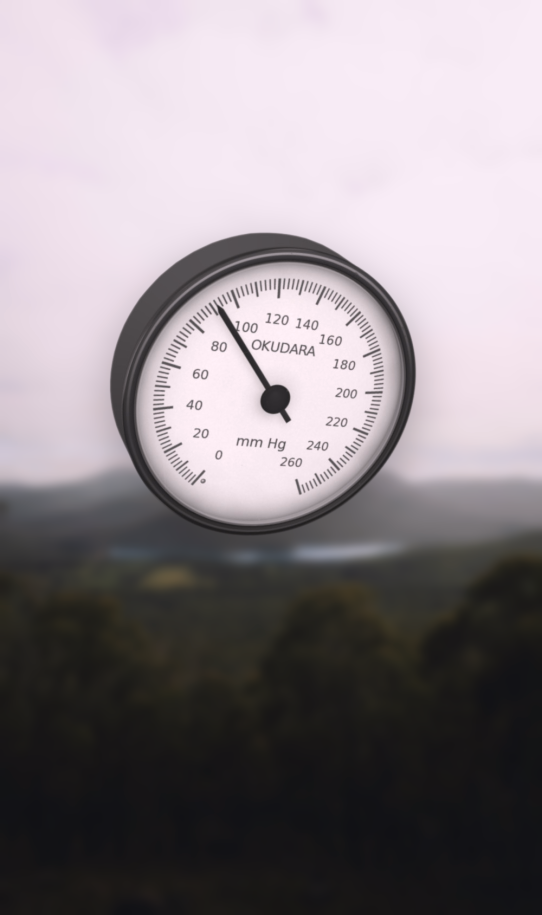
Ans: value=92 unit=mmHg
